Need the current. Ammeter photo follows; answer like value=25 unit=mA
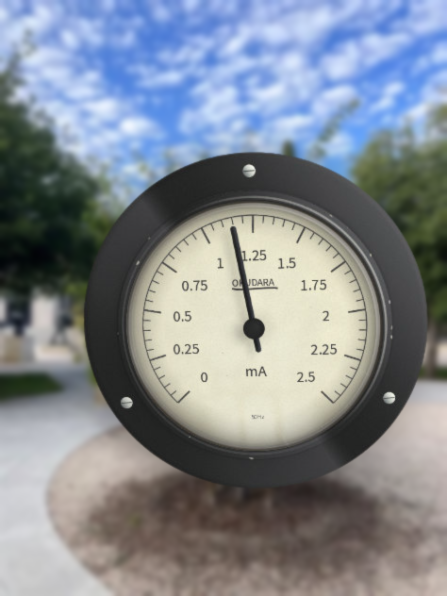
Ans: value=1.15 unit=mA
